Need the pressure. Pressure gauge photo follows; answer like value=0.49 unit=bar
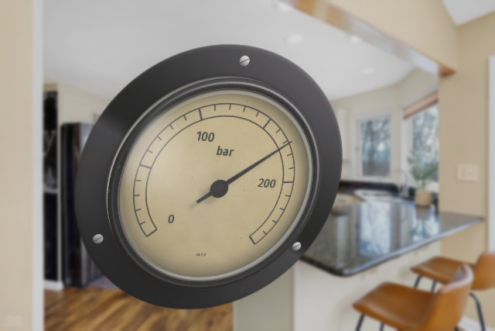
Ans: value=170 unit=bar
